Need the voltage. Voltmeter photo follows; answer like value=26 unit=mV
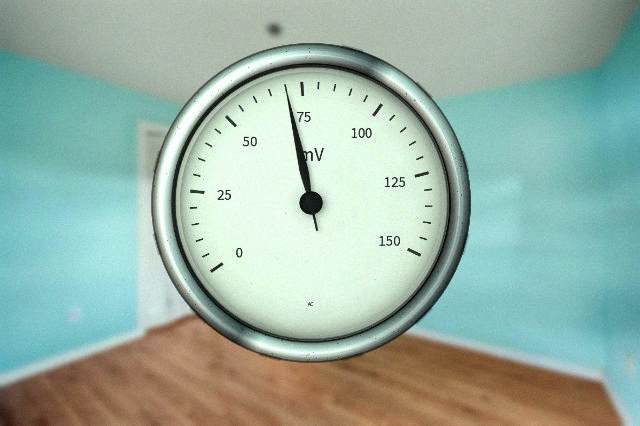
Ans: value=70 unit=mV
